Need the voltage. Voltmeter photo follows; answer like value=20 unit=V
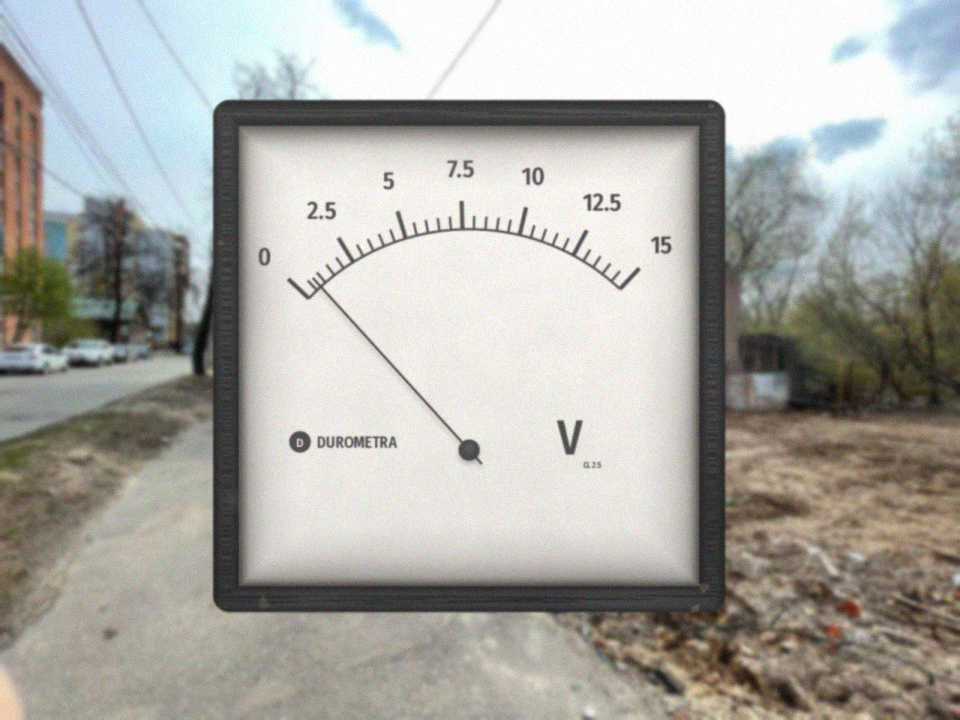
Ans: value=0.75 unit=V
